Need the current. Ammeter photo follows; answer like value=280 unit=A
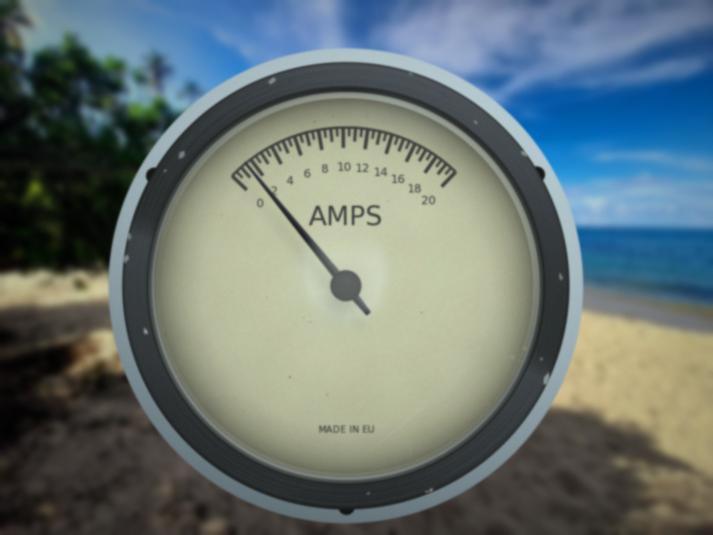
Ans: value=1.5 unit=A
